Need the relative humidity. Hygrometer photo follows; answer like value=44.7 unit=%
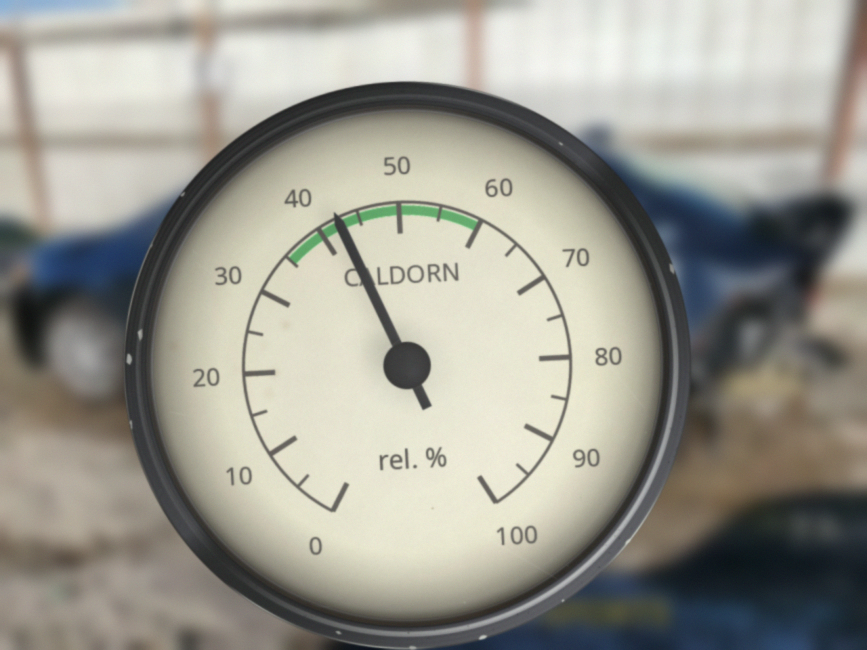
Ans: value=42.5 unit=%
